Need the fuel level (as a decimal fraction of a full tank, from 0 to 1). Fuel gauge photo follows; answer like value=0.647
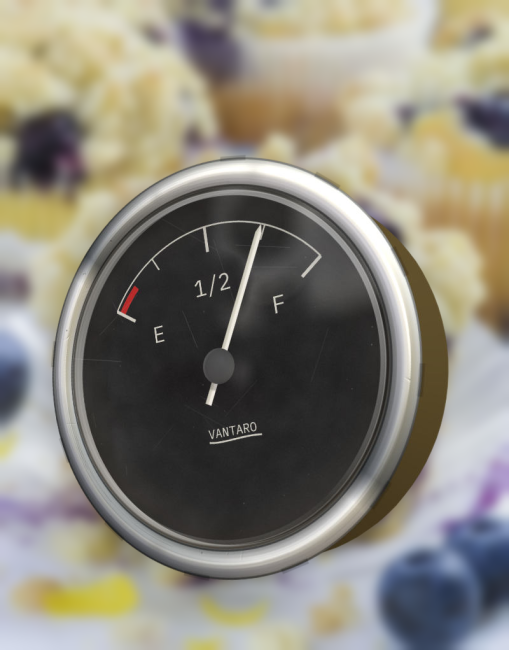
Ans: value=0.75
